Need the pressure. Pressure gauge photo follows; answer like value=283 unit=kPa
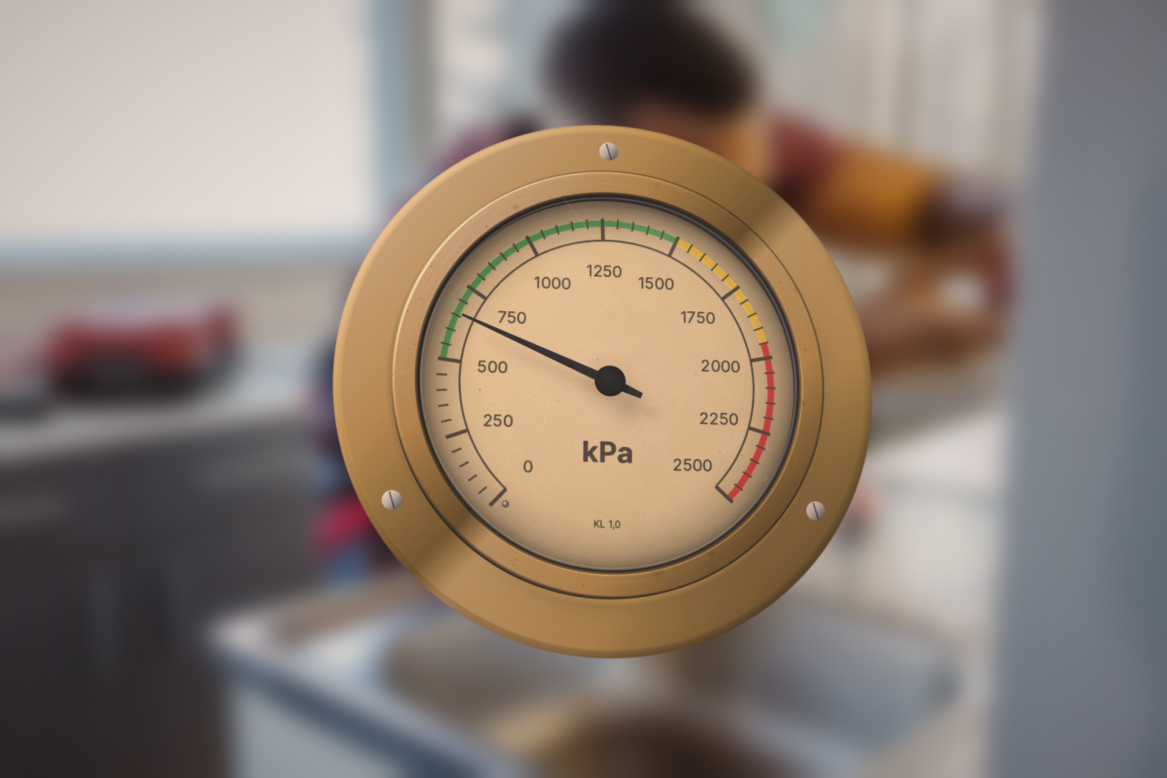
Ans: value=650 unit=kPa
